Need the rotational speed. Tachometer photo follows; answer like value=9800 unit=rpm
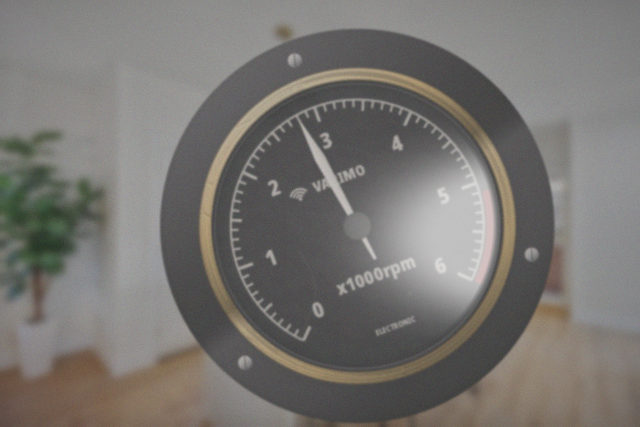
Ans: value=2800 unit=rpm
